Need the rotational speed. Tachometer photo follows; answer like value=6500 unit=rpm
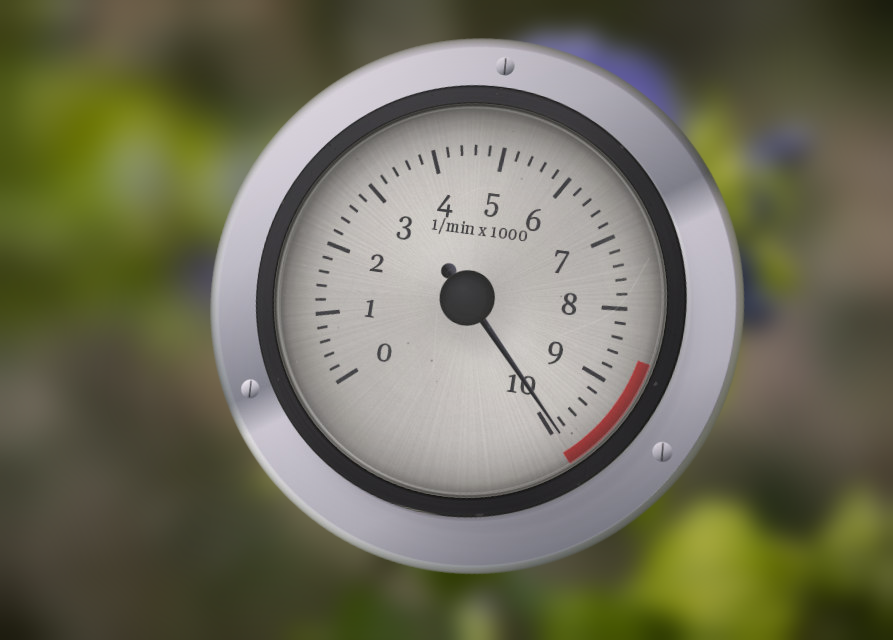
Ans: value=9900 unit=rpm
